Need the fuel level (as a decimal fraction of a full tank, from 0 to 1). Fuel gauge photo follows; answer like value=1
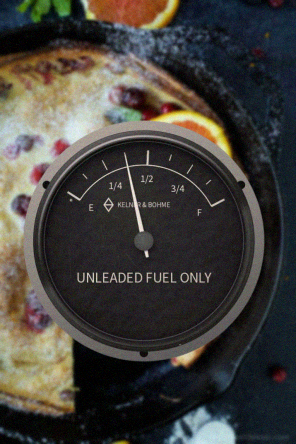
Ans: value=0.375
